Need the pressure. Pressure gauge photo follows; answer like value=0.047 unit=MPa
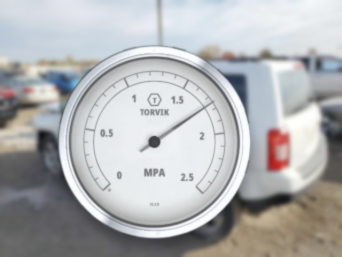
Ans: value=1.75 unit=MPa
